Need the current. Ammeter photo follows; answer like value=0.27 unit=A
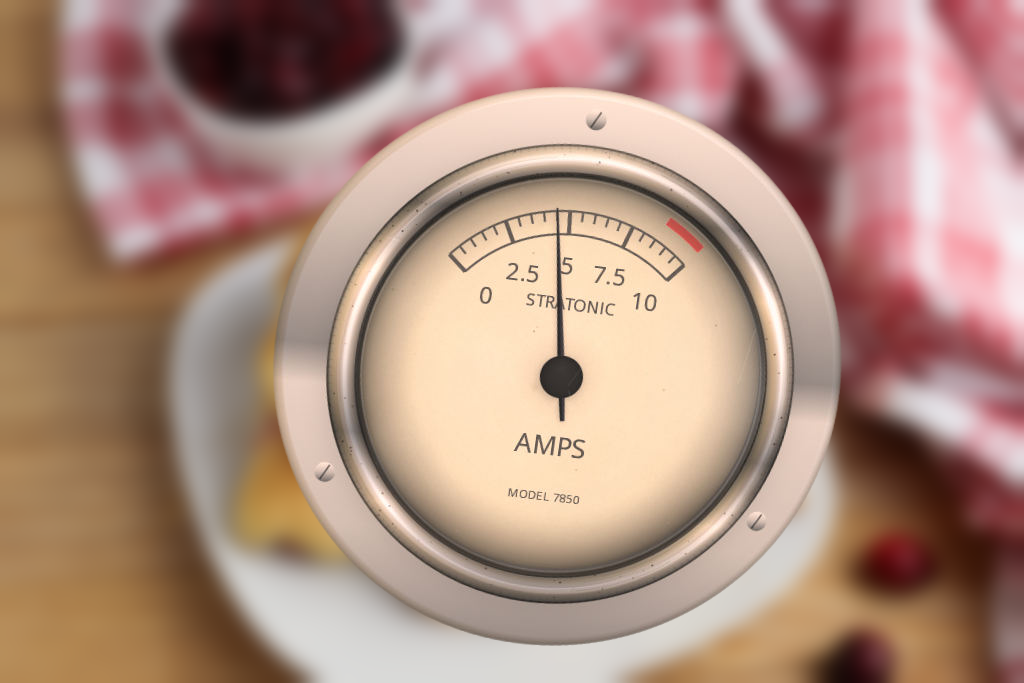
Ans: value=4.5 unit=A
